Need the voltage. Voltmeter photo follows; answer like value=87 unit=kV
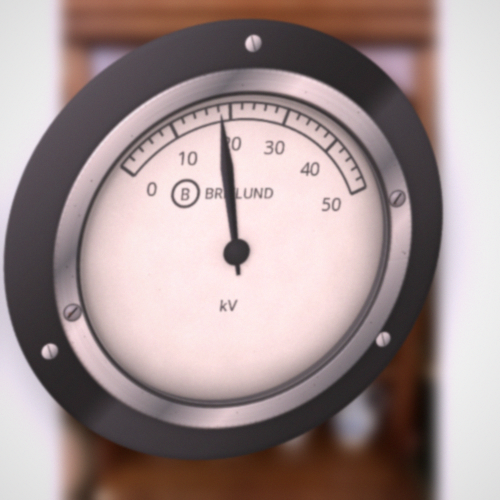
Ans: value=18 unit=kV
